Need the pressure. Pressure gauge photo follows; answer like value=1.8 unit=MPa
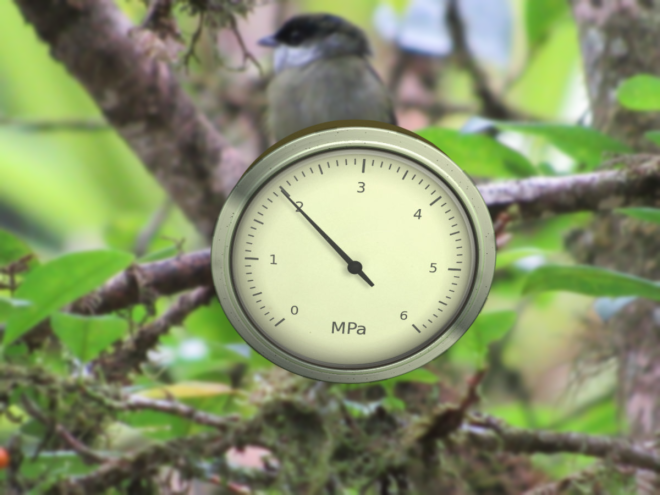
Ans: value=2 unit=MPa
